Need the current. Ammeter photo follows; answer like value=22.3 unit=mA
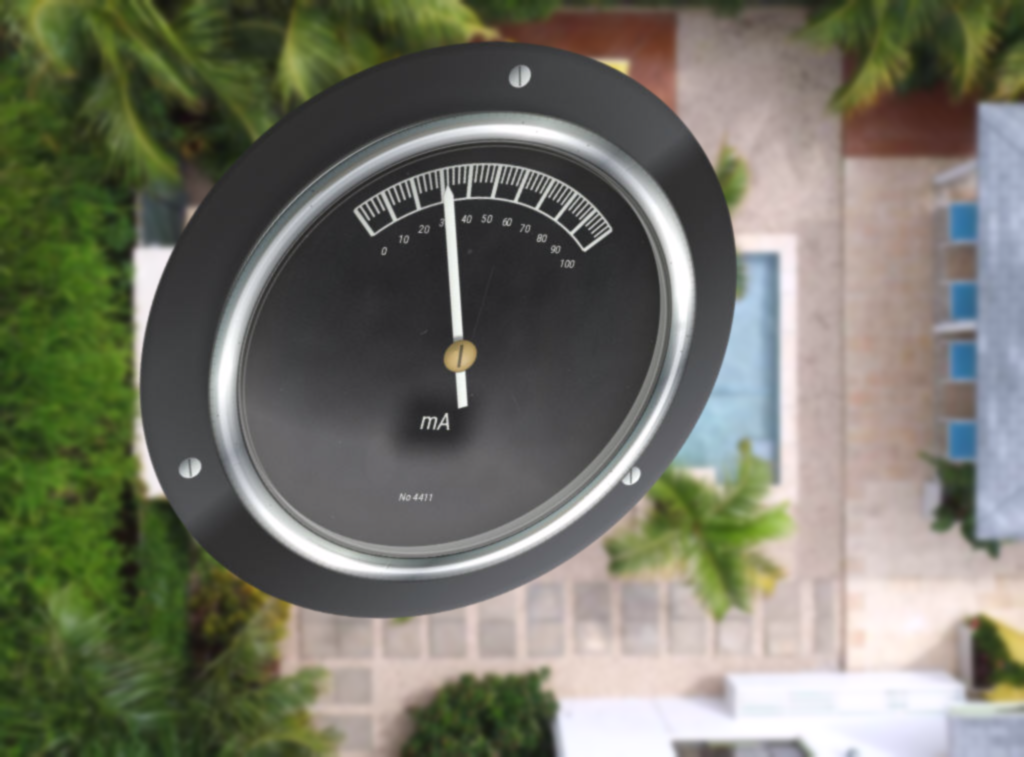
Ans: value=30 unit=mA
